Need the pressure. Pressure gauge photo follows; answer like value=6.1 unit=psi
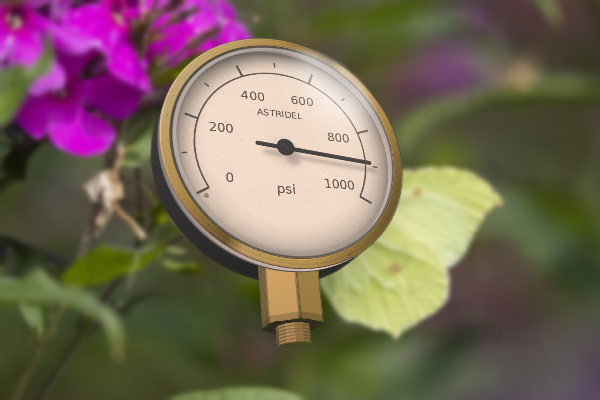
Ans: value=900 unit=psi
